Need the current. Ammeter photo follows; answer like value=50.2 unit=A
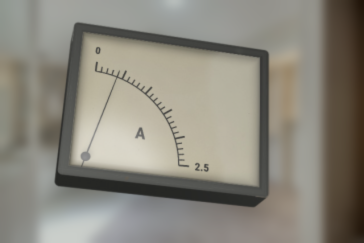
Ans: value=0.4 unit=A
